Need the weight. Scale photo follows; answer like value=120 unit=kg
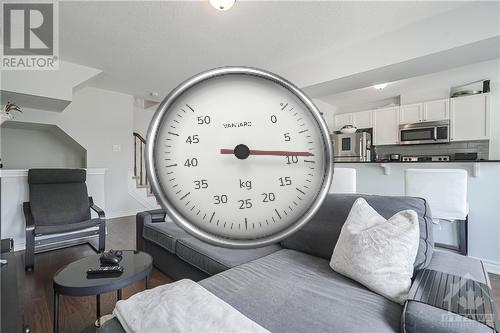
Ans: value=9 unit=kg
